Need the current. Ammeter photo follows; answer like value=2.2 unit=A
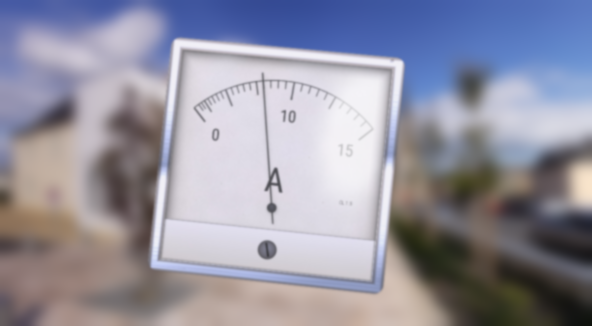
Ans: value=8 unit=A
